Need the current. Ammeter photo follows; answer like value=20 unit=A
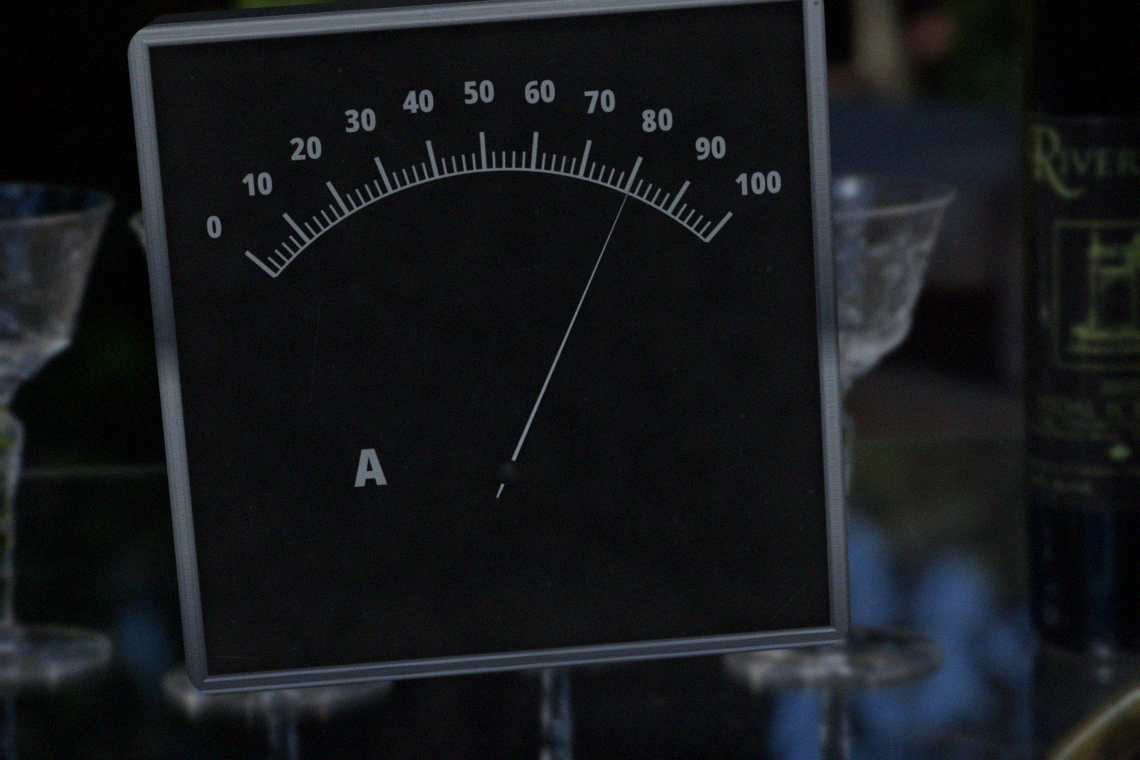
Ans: value=80 unit=A
